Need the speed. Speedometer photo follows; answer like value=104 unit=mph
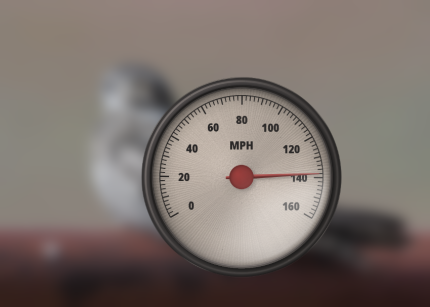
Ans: value=138 unit=mph
